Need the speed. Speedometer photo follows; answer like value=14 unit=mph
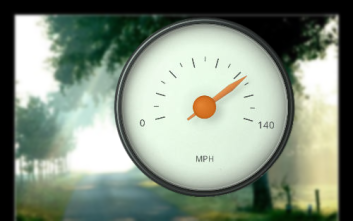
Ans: value=105 unit=mph
